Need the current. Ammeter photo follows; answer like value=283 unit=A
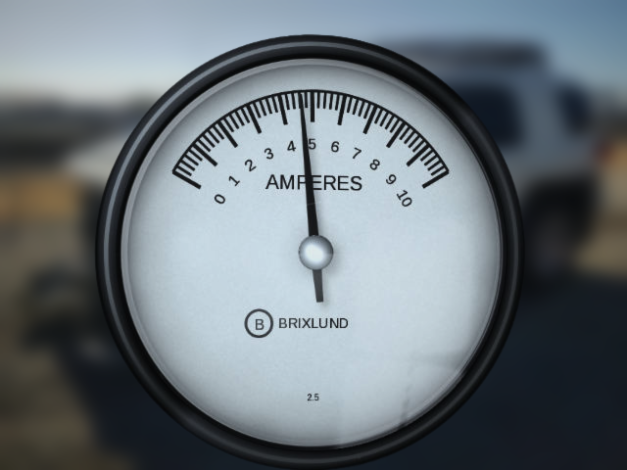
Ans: value=4.6 unit=A
